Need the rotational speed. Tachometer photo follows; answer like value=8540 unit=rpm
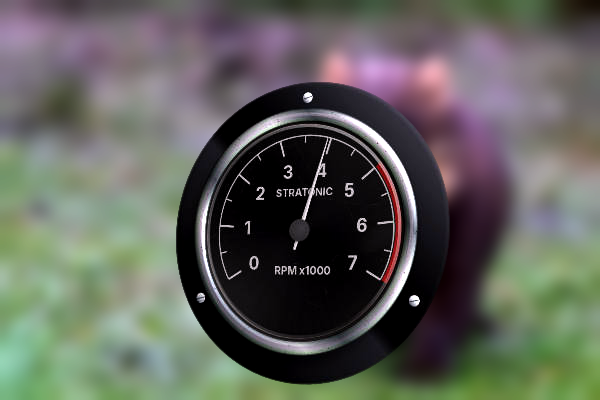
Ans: value=4000 unit=rpm
